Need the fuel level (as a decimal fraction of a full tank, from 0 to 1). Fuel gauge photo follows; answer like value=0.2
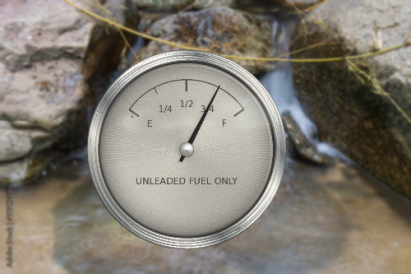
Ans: value=0.75
